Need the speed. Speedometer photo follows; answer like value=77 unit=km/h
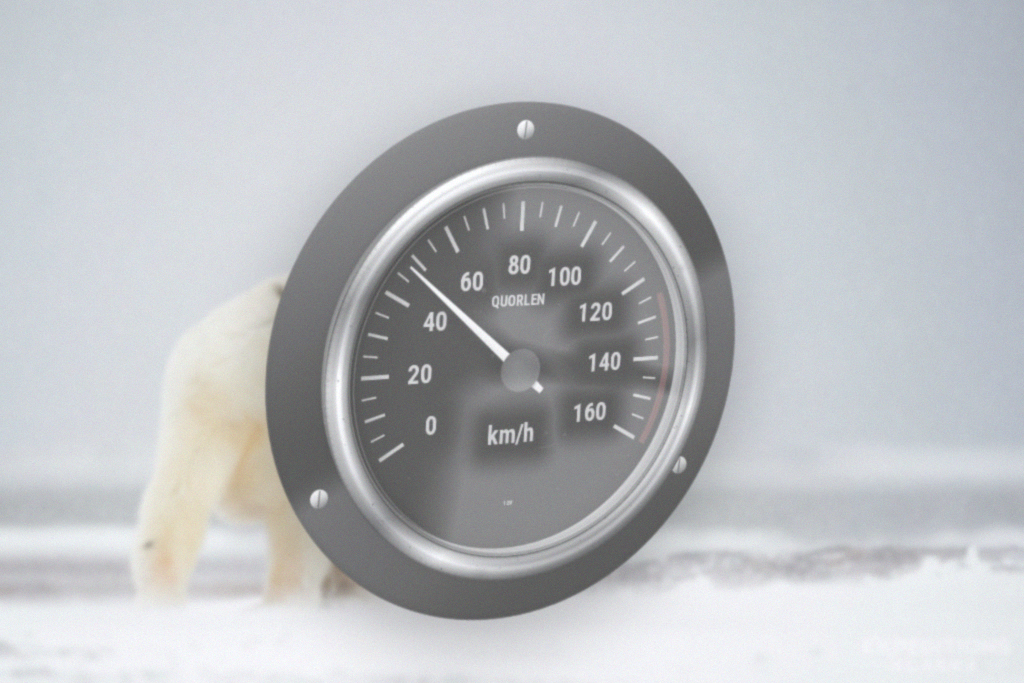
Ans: value=47.5 unit=km/h
